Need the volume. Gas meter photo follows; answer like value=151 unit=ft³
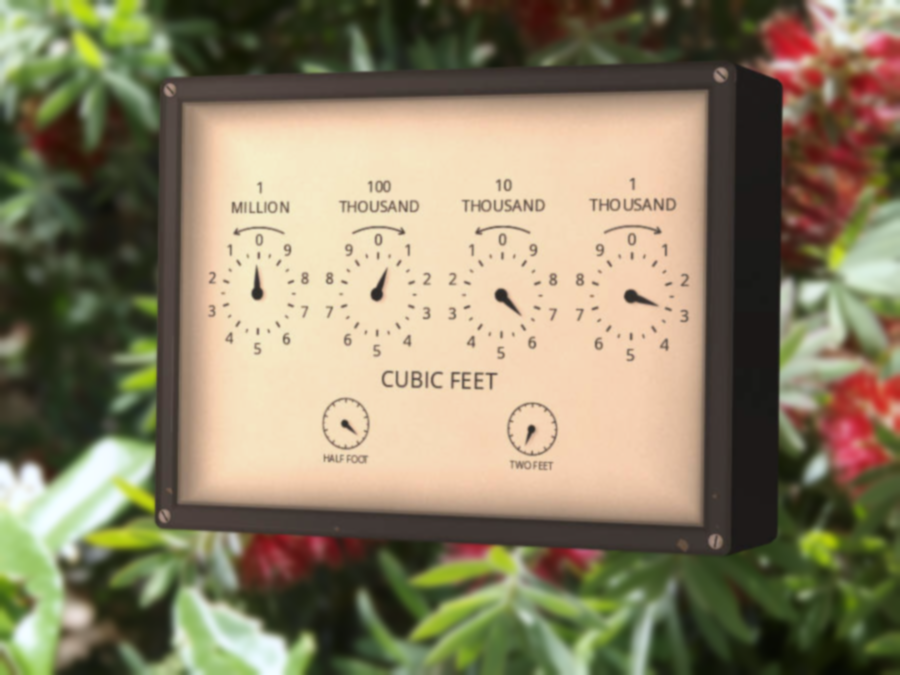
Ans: value=6300 unit=ft³
